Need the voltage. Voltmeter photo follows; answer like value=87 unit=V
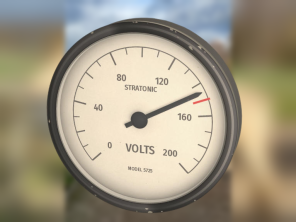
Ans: value=145 unit=V
